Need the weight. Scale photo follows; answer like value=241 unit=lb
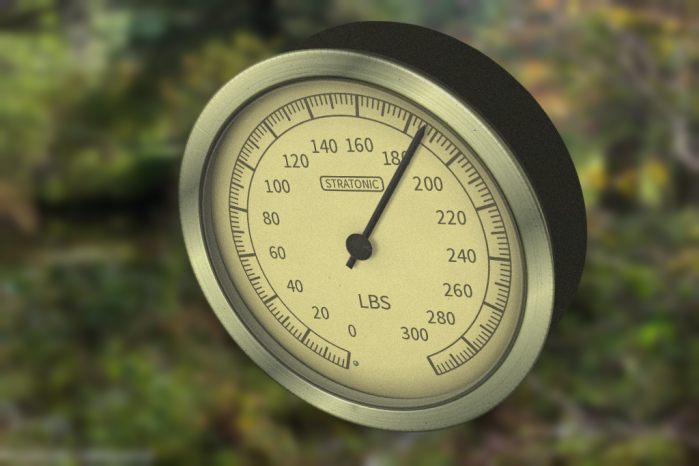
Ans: value=186 unit=lb
